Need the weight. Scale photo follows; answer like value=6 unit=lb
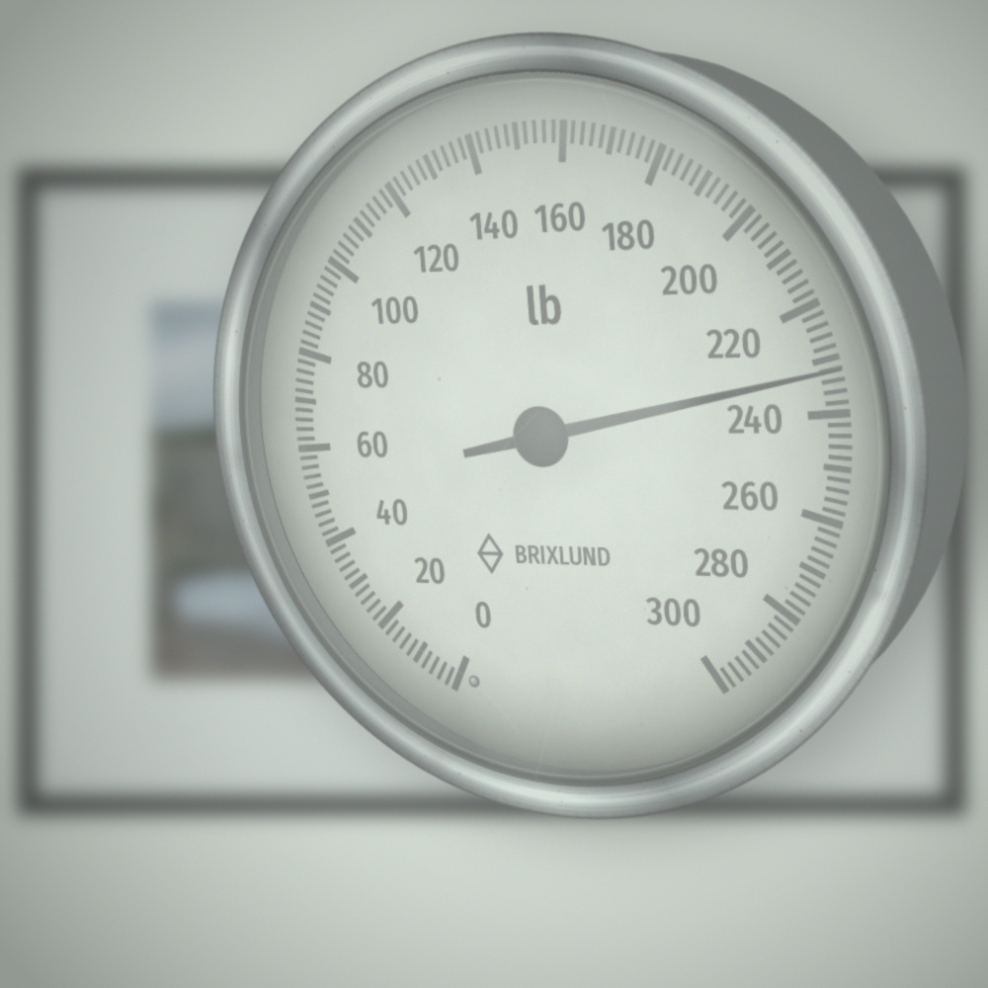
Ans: value=232 unit=lb
